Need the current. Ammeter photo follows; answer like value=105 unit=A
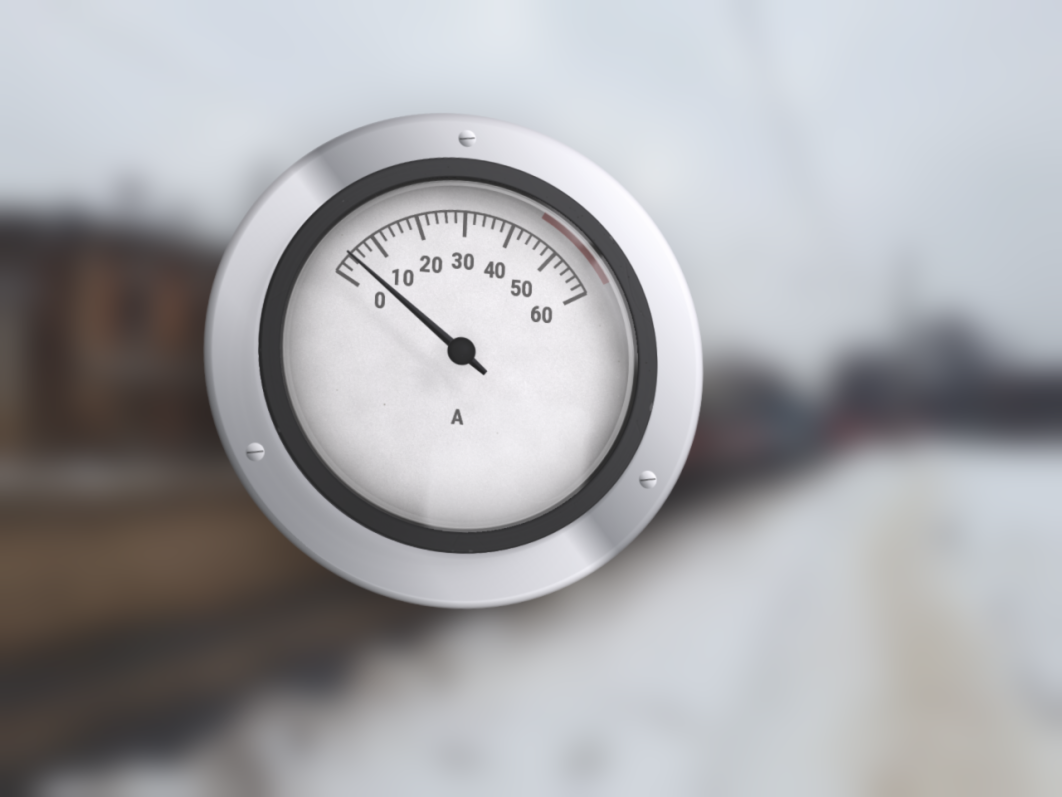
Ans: value=4 unit=A
